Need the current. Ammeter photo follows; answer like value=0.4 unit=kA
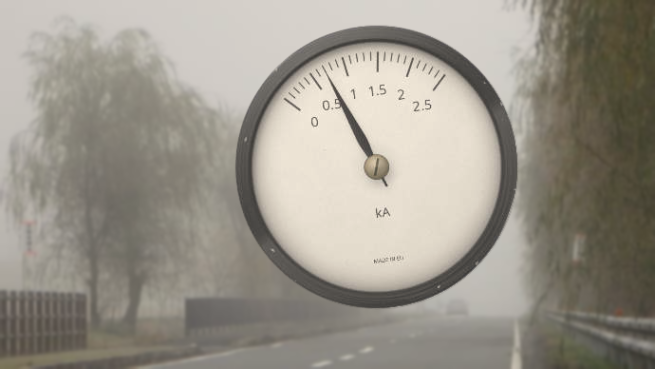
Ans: value=0.7 unit=kA
